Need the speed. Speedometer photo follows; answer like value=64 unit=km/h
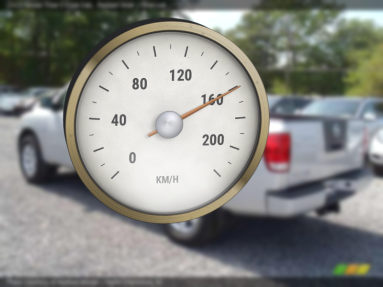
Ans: value=160 unit=km/h
